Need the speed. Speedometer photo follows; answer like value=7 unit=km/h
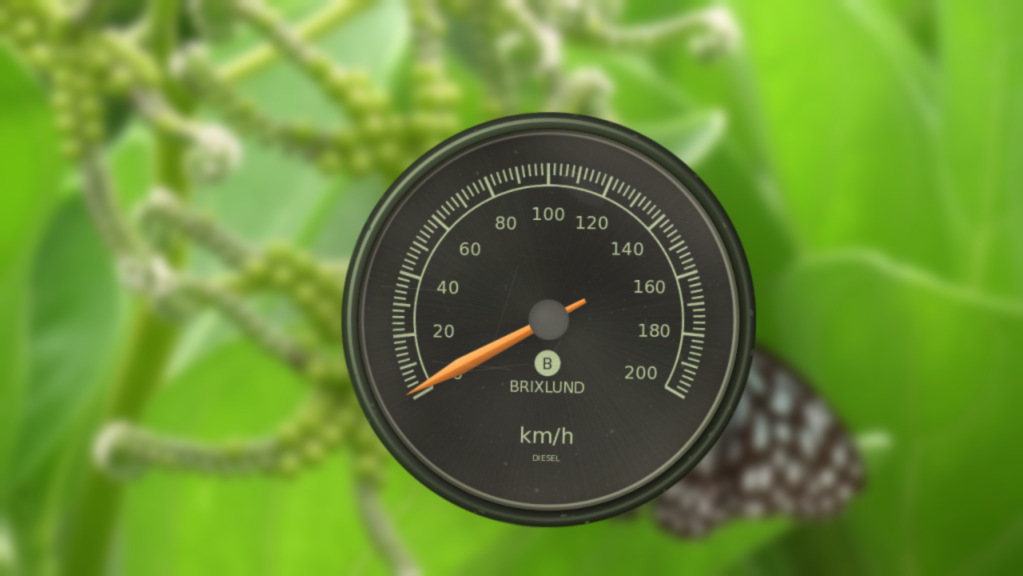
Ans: value=2 unit=km/h
